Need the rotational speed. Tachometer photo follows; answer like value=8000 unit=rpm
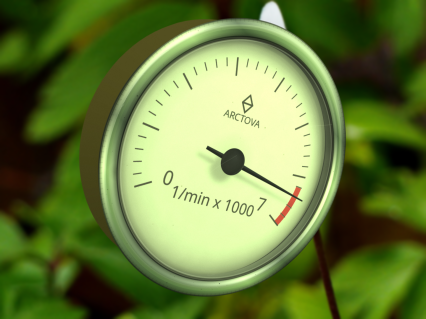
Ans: value=6400 unit=rpm
